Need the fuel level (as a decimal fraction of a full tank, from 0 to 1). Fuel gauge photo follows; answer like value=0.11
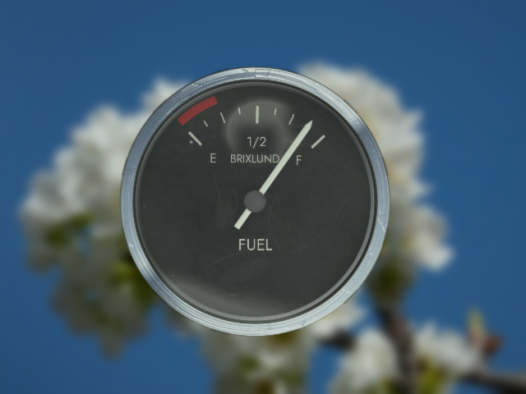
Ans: value=0.875
